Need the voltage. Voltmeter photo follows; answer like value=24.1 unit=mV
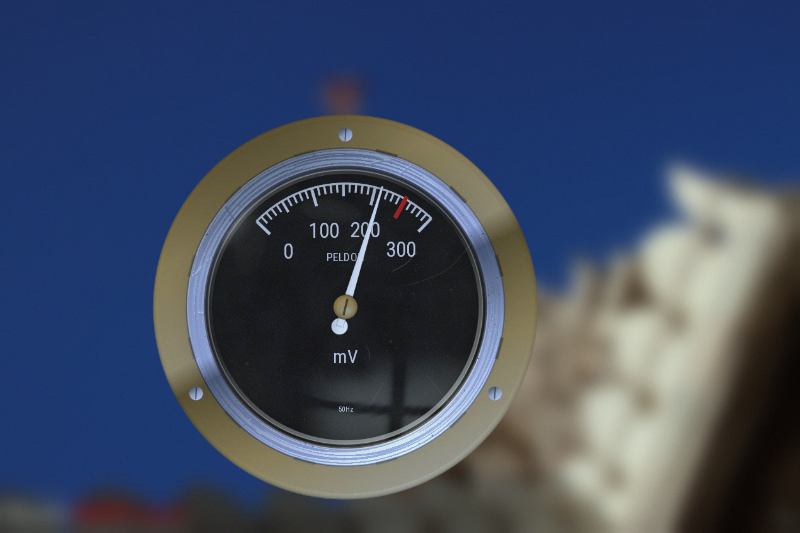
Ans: value=210 unit=mV
